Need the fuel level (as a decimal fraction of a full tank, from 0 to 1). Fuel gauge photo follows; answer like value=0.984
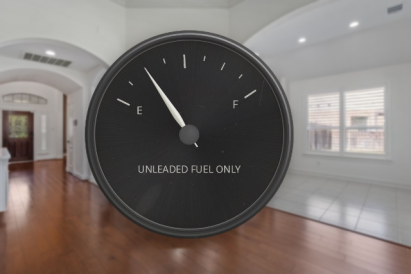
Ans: value=0.25
